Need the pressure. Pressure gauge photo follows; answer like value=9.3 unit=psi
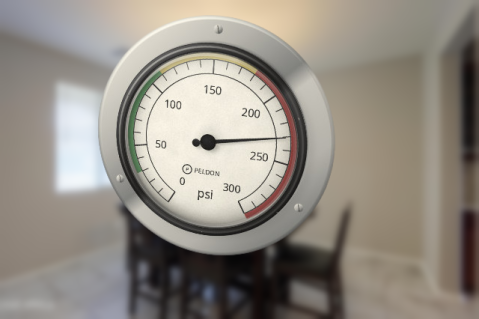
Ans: value=230 unit=psi
